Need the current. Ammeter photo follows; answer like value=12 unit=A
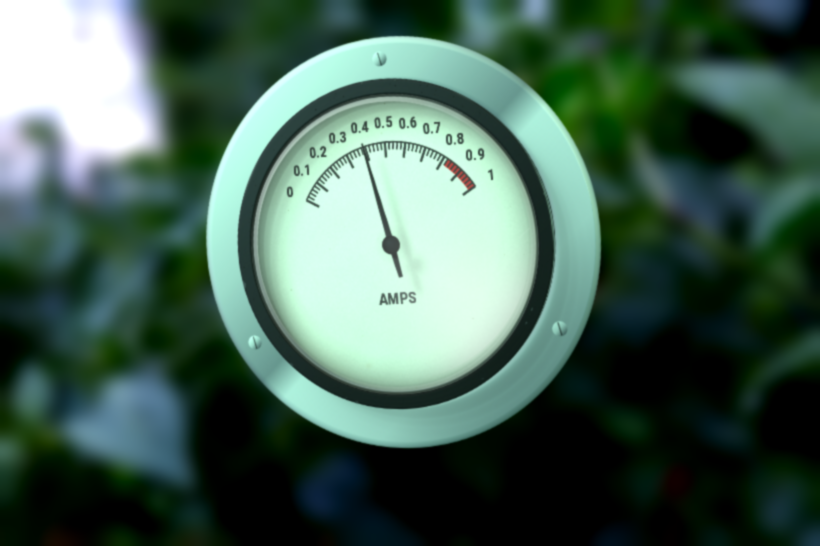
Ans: value=0.4 unit=A
